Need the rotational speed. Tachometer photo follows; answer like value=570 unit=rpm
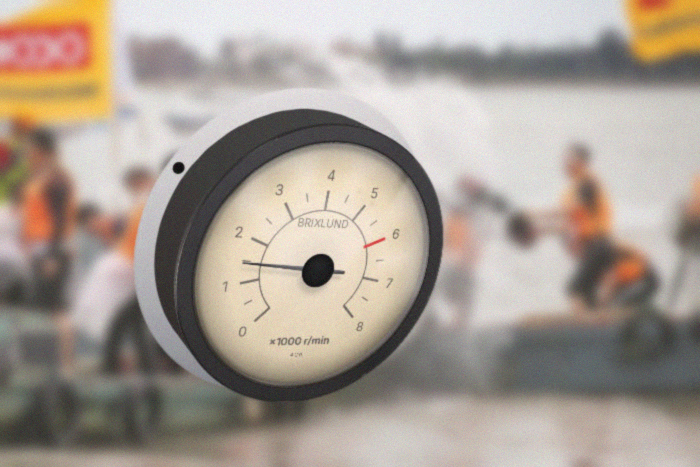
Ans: value=1500 unit=rpm
